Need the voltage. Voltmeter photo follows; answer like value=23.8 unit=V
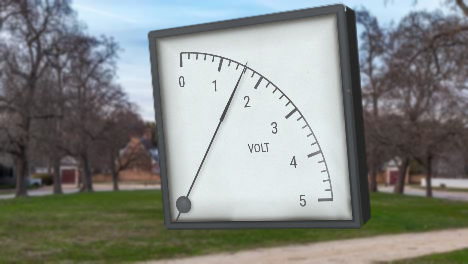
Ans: value=1.6 unit=V
